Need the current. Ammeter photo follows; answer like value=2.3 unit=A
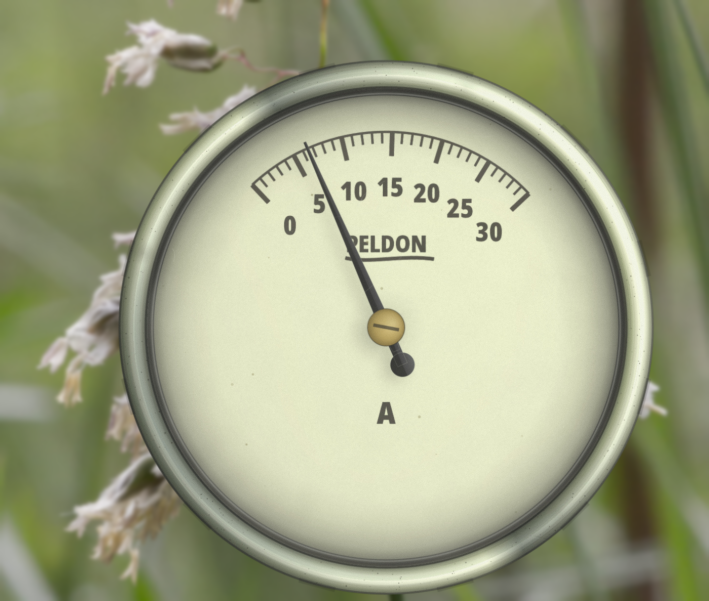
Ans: value=6.5 unit=A
